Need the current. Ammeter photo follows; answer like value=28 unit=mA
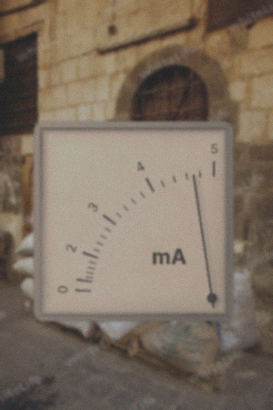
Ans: value=4.7 unit=mA
